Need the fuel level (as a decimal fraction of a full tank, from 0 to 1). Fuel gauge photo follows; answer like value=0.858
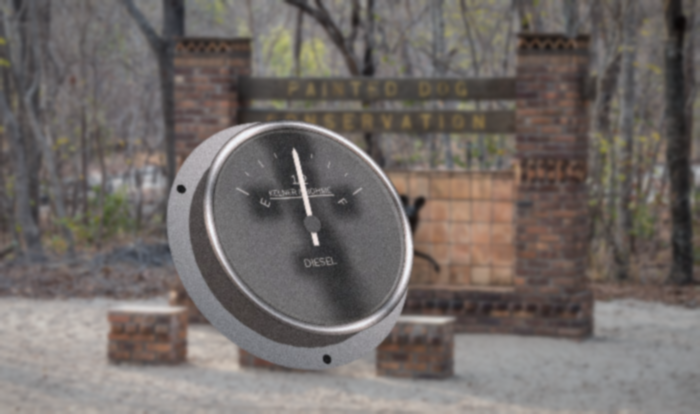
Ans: value=0.5
